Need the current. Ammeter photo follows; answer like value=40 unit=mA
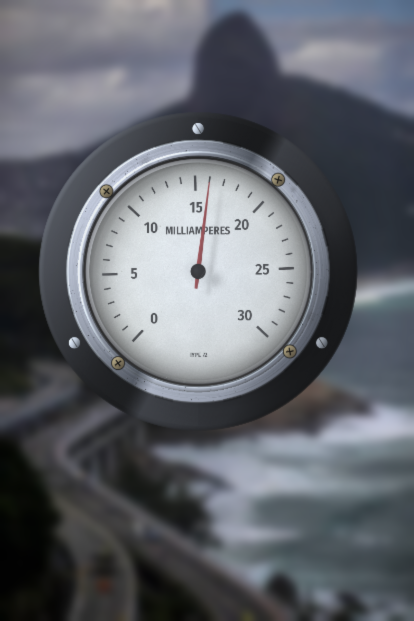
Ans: value=16 unit=mA
